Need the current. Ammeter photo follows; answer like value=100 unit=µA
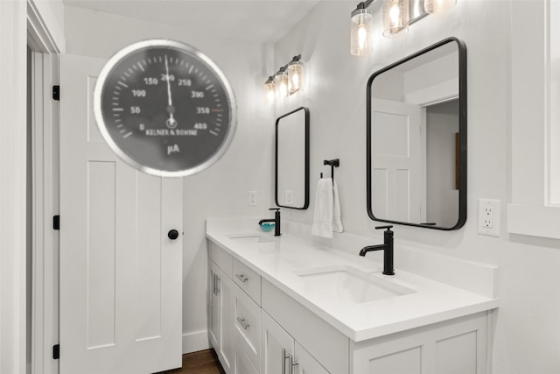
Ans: value=200 unit=µA
